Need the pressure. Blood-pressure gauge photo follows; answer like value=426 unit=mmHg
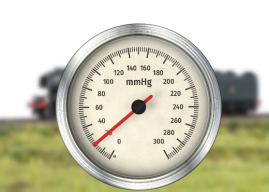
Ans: value=20 unit=mmHg
